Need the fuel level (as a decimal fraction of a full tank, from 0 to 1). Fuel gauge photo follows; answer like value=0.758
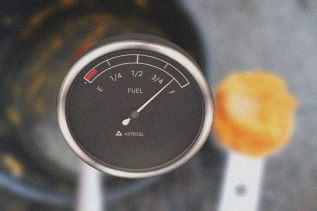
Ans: value=0.875
